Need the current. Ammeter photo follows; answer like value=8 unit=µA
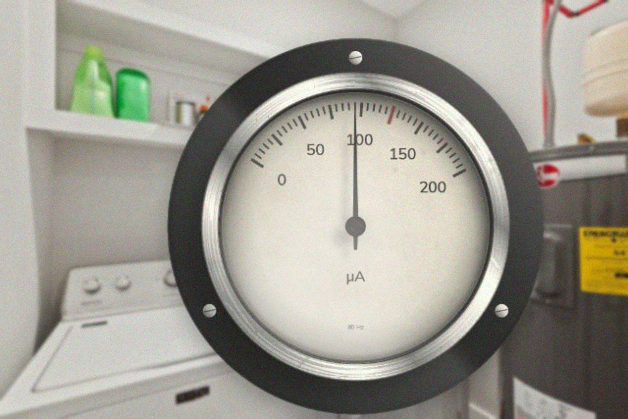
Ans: value=95 unit=µA
